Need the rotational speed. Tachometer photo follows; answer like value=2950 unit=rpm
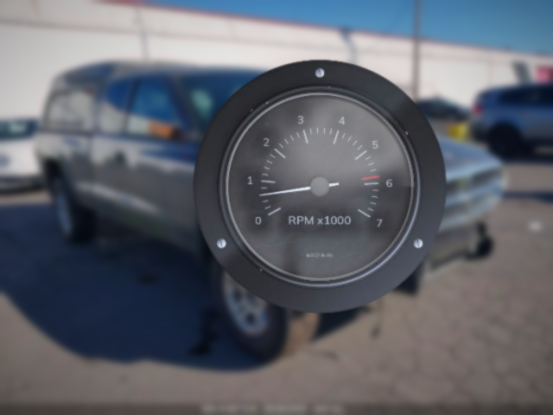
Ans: value=600 unit=rpm
